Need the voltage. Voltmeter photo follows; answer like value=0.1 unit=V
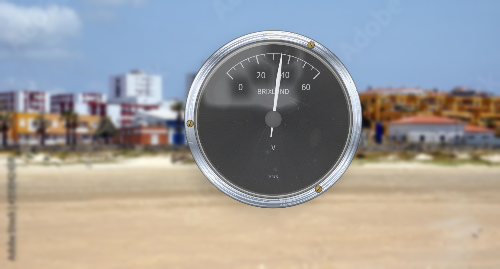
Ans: value=35 unit=V
